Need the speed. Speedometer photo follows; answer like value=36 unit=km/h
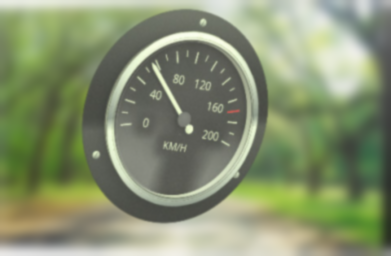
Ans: value=55 unit=km/h
